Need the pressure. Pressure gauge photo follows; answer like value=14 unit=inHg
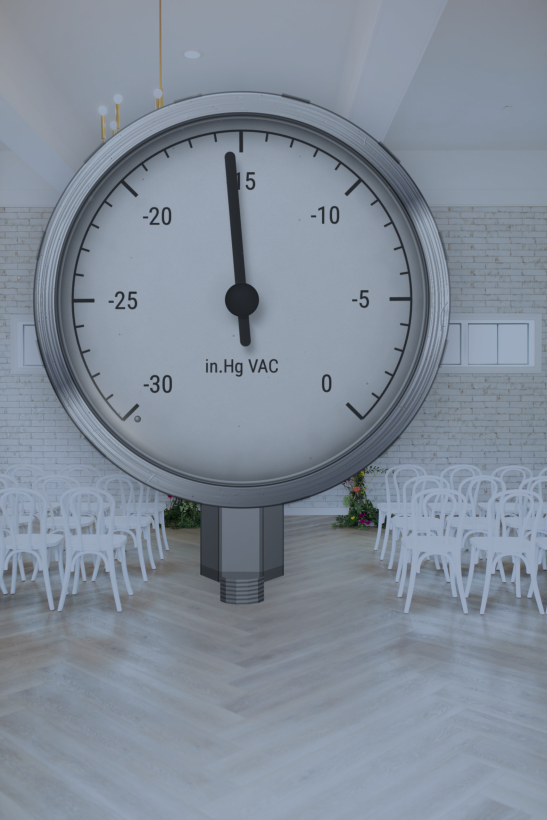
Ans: value=-15.5 unit=inHg
